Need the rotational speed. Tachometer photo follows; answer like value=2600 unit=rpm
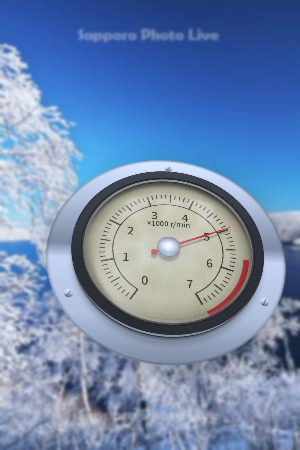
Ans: value=5000 unit=rpm
